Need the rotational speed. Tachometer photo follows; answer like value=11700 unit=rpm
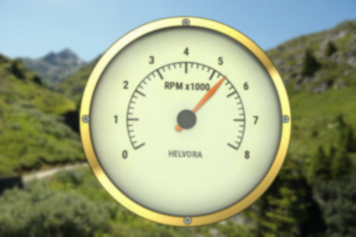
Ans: value=5400 unit=rpm
